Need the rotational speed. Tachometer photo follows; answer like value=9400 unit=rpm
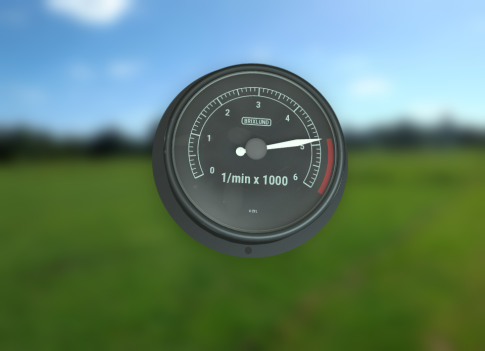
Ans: value=4900 unit=rpm
